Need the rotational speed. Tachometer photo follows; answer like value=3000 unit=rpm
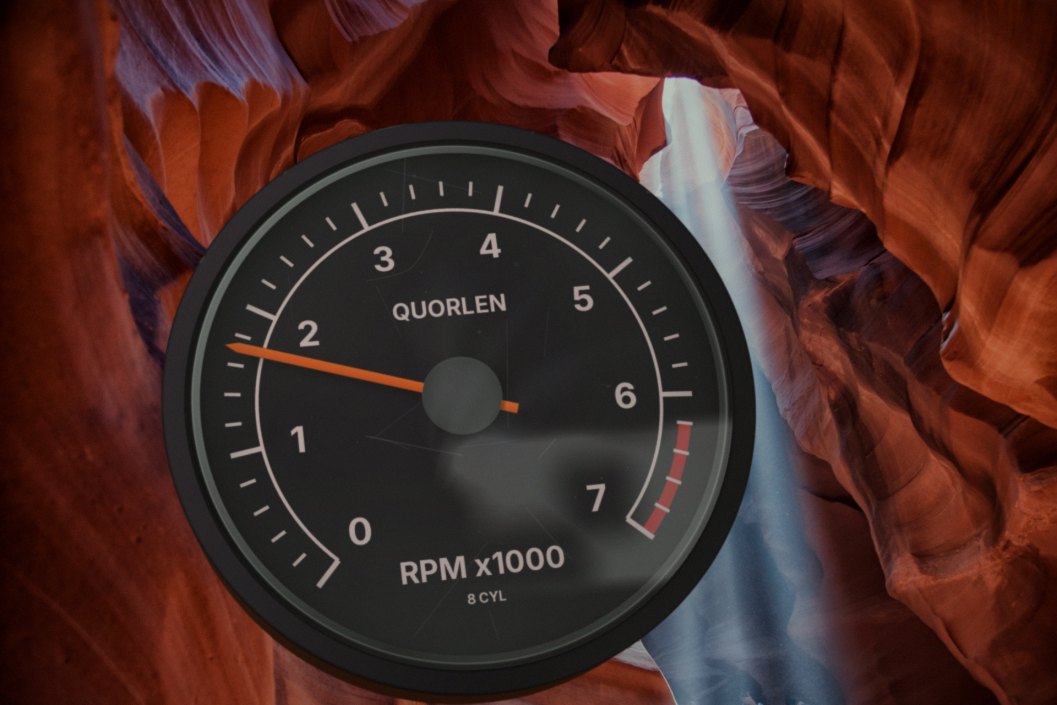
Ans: value=1700 unit=rpm
